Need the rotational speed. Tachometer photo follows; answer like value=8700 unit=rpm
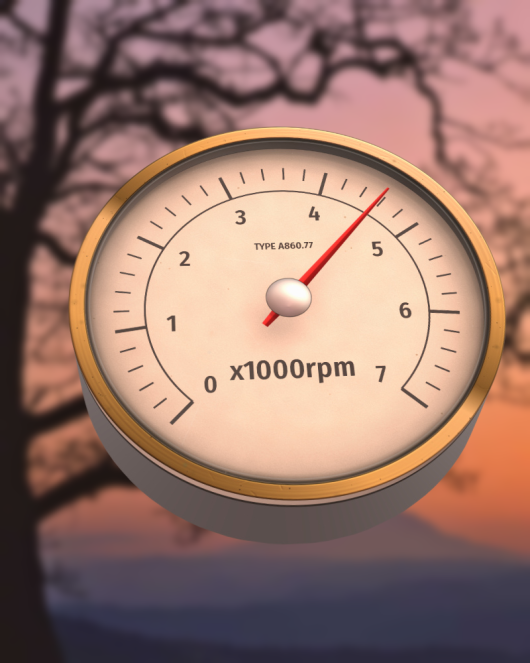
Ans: value=4600 unit=rpm
